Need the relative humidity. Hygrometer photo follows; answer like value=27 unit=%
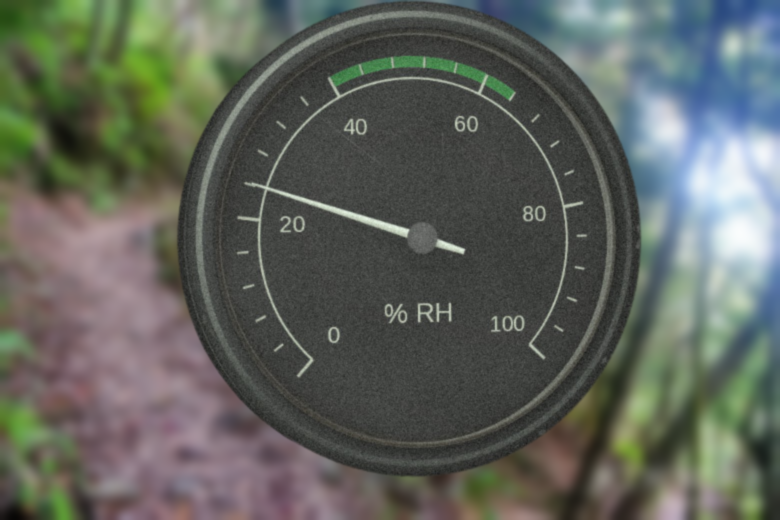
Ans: value=24 unit=%
